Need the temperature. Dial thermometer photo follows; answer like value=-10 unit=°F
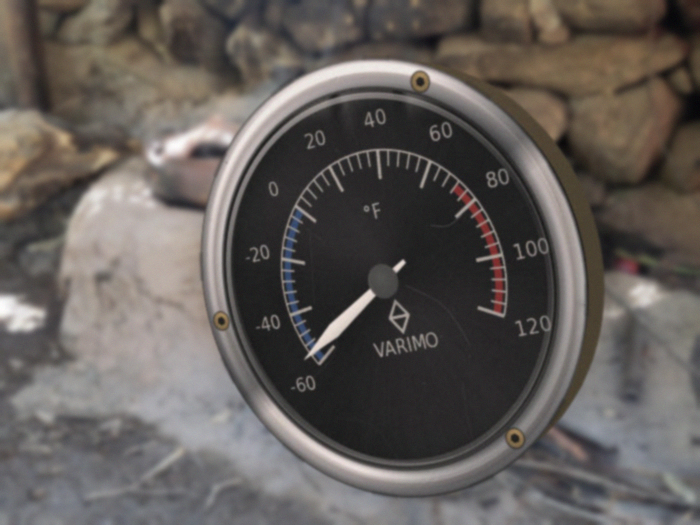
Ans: value=-56 unit=°F
